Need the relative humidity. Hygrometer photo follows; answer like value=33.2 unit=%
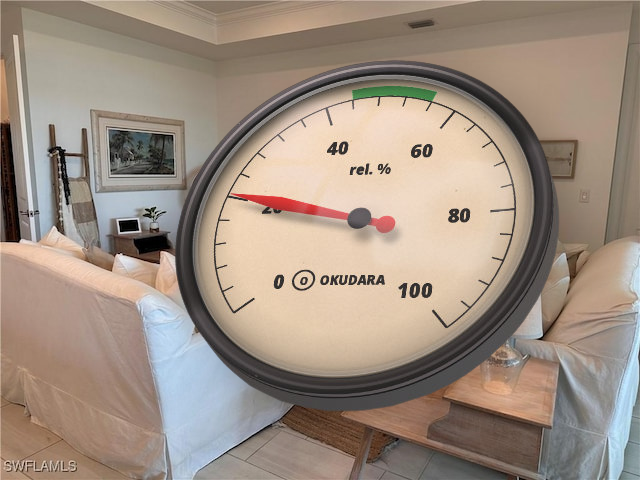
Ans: value=20 unit=%
